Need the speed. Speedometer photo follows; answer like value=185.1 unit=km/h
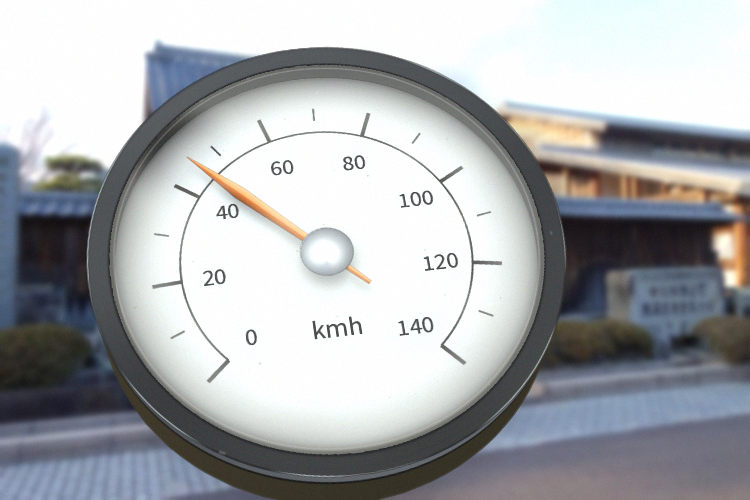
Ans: value=45 unit=km/h
